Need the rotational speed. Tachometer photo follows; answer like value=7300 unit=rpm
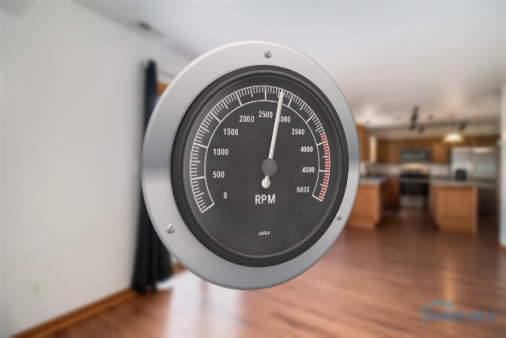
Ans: value=2750 unit=rpm
